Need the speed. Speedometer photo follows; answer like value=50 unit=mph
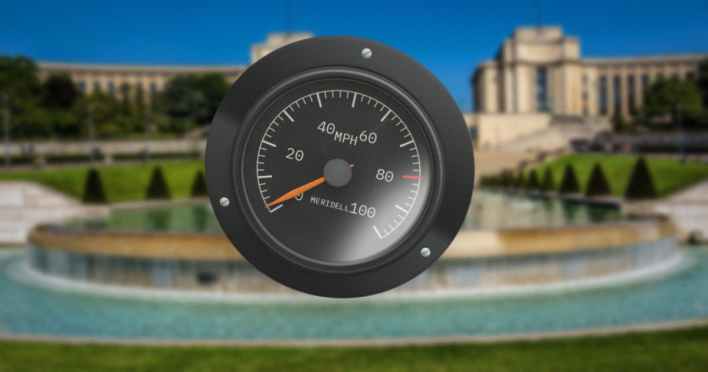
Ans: value=2 unit=mph
